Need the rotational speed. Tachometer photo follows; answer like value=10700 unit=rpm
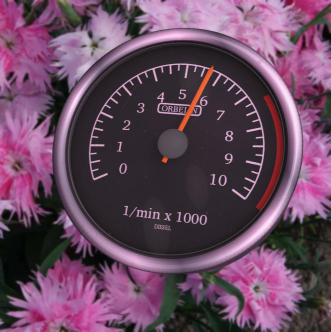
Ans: value=5750 unit=rpm
